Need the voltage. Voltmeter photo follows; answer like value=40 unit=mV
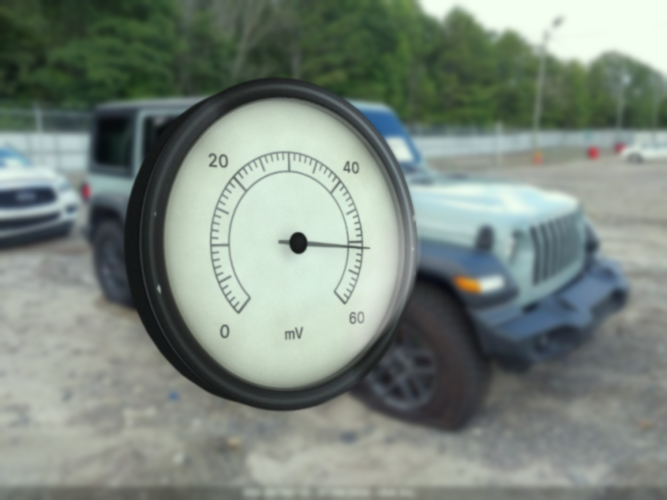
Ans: value=51 unit=mV
